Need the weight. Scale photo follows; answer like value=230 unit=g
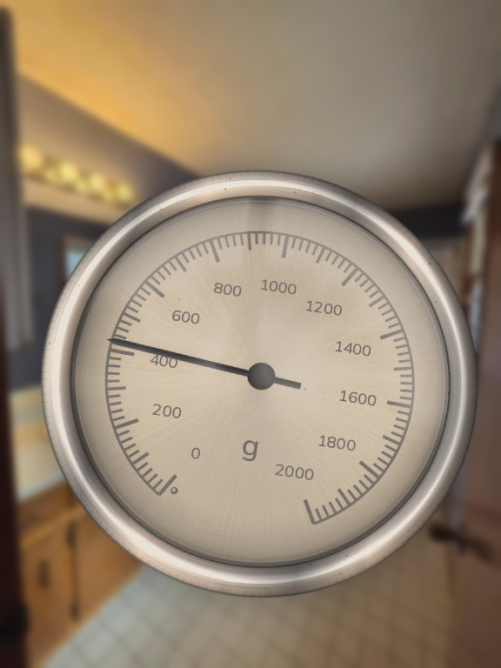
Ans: value=420 unit=g
